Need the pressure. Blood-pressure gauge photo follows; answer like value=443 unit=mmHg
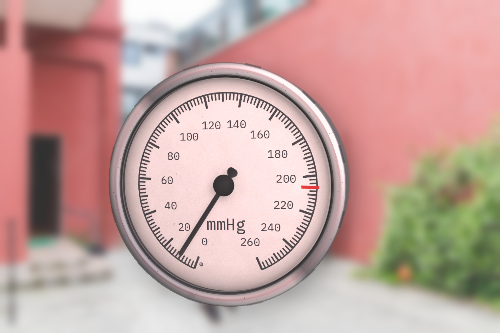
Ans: value=10 unit=mmHg
